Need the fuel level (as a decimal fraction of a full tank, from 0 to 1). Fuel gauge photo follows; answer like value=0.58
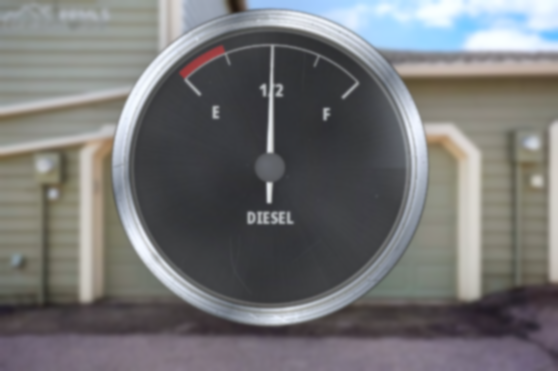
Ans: value=0.5
